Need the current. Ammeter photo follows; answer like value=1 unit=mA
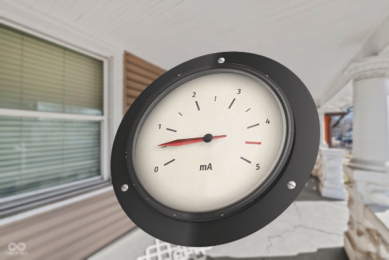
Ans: value=0.5 unit=mA
